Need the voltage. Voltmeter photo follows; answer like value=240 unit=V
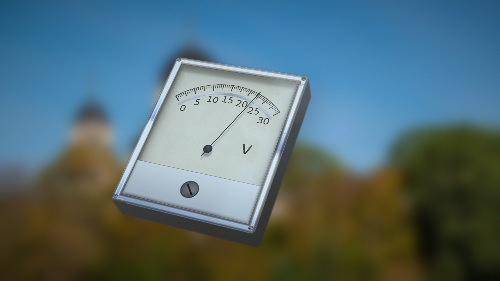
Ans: value=22.5 unit=V
